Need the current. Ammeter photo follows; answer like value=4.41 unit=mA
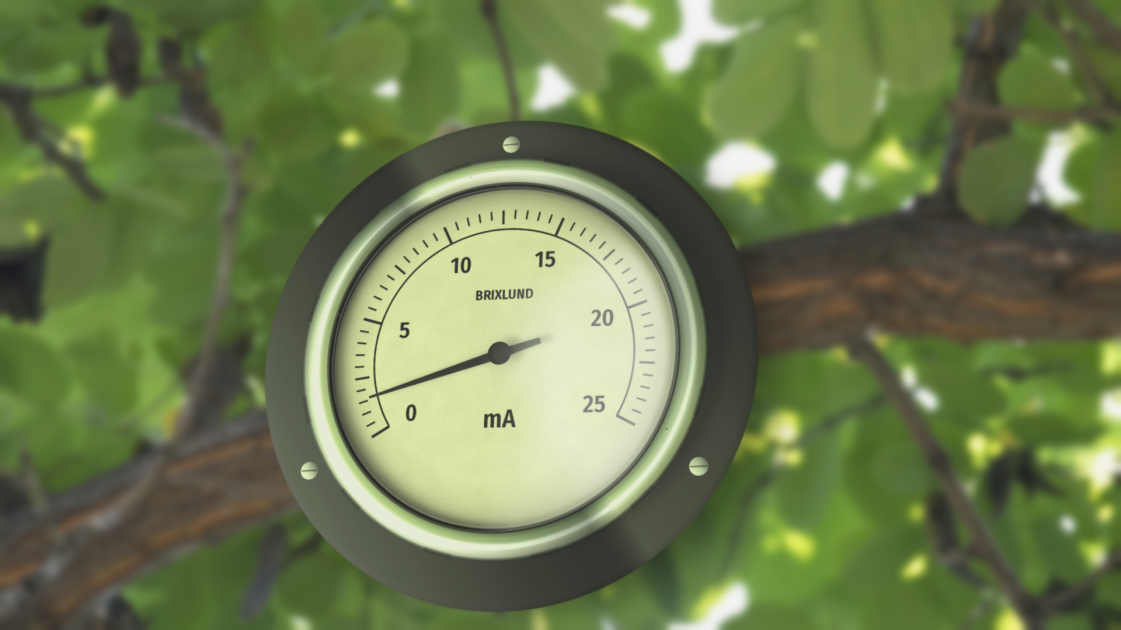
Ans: value=1.5 unit=mA
